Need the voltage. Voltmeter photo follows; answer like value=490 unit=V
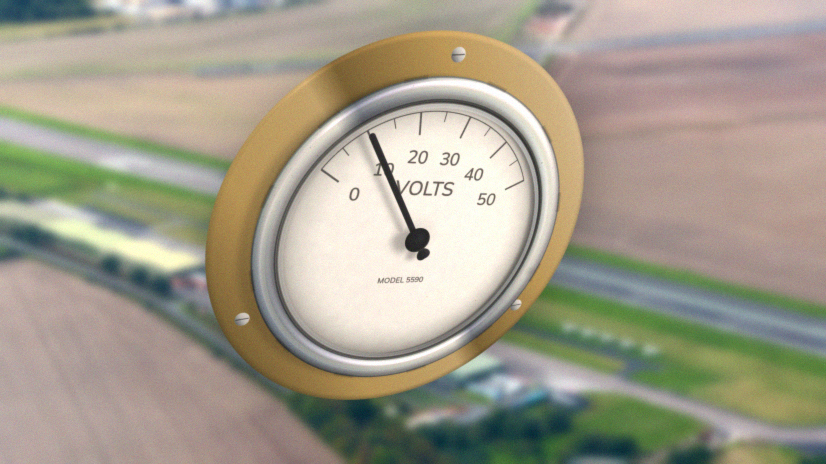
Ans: value=10 unit=V
